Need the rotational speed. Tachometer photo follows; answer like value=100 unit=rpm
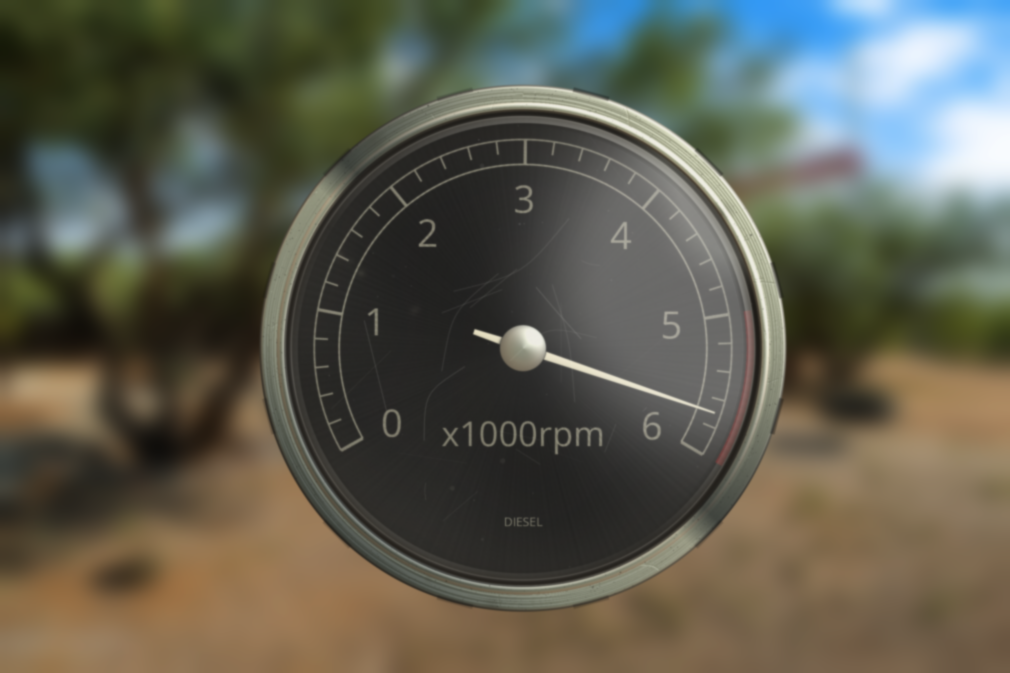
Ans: value=5700 unit=rpm
